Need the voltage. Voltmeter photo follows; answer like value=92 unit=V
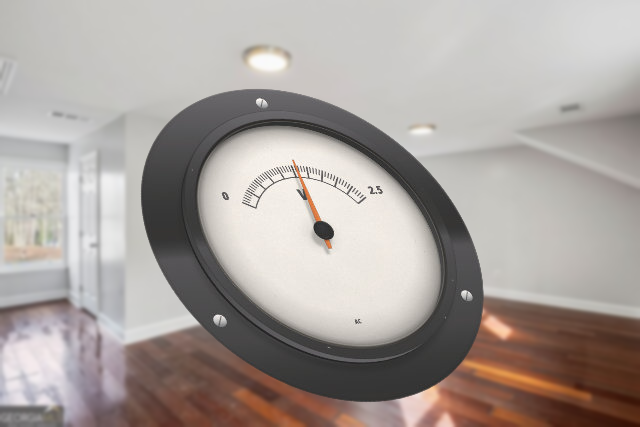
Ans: value=1.25 unit=V
